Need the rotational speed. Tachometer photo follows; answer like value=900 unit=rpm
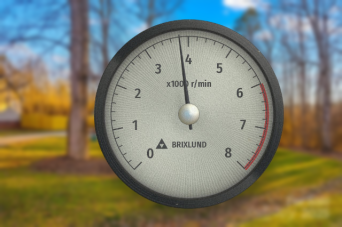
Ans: value=3800 unit=rpm
